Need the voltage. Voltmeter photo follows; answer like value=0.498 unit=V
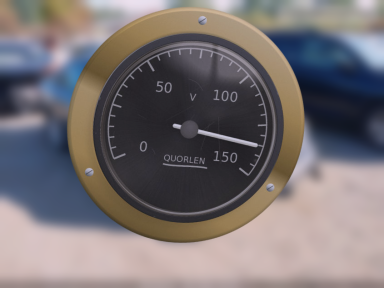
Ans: value=135 unit=V
